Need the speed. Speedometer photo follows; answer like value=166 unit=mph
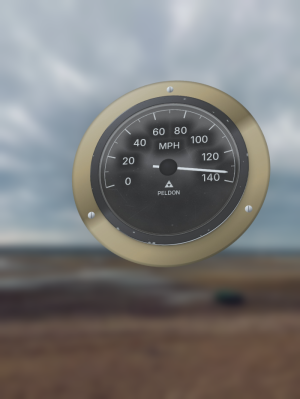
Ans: value=135 unit=mph
